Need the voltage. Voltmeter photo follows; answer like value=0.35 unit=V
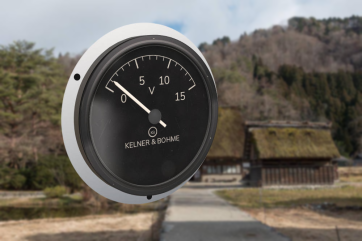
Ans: value=1 unit=V
